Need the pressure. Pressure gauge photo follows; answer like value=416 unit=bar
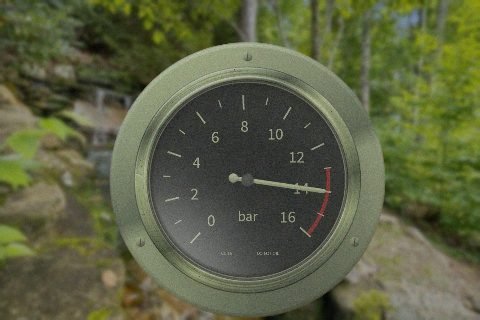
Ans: value=14 unit=bar
